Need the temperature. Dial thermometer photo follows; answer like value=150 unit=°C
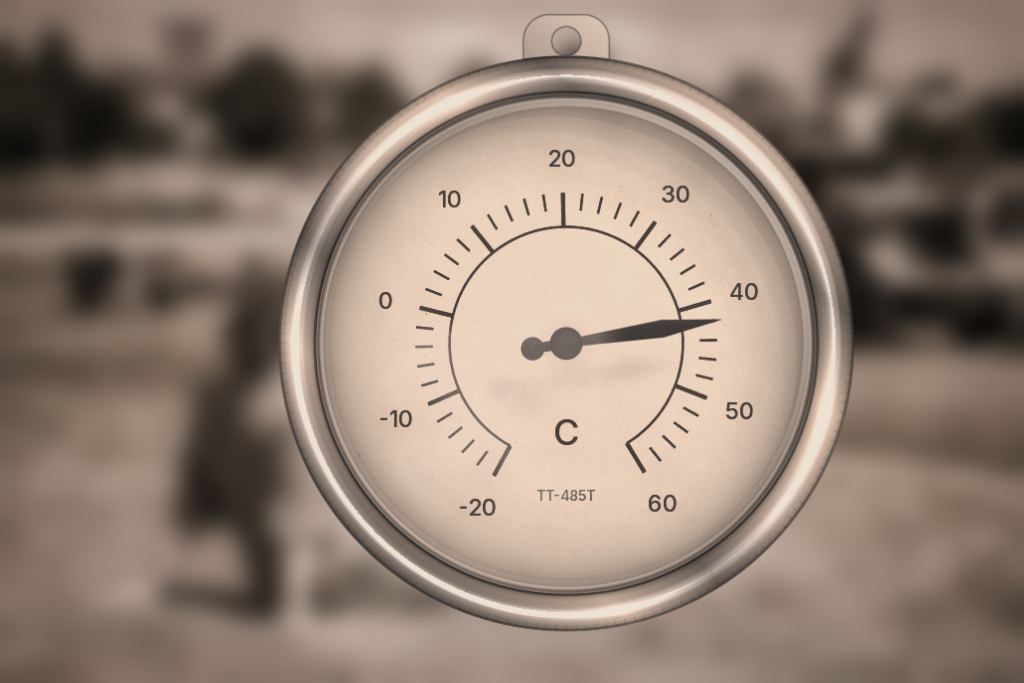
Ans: value=42 unit=°C
